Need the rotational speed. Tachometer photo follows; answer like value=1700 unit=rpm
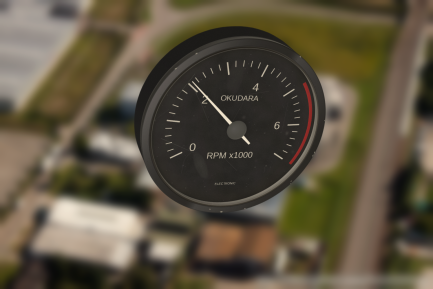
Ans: value=2100 unit=rpm
